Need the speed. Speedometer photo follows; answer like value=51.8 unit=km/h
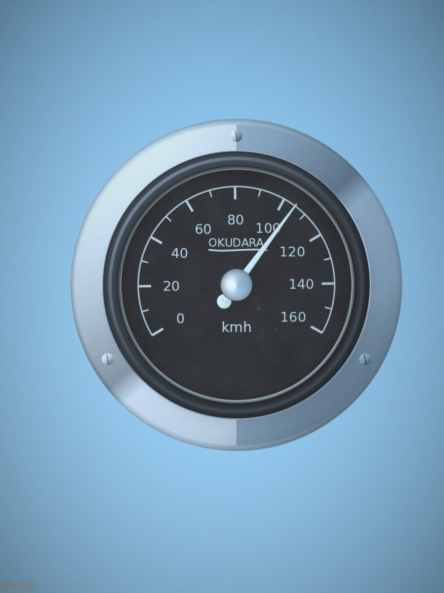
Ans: value=105 unit=km/h
